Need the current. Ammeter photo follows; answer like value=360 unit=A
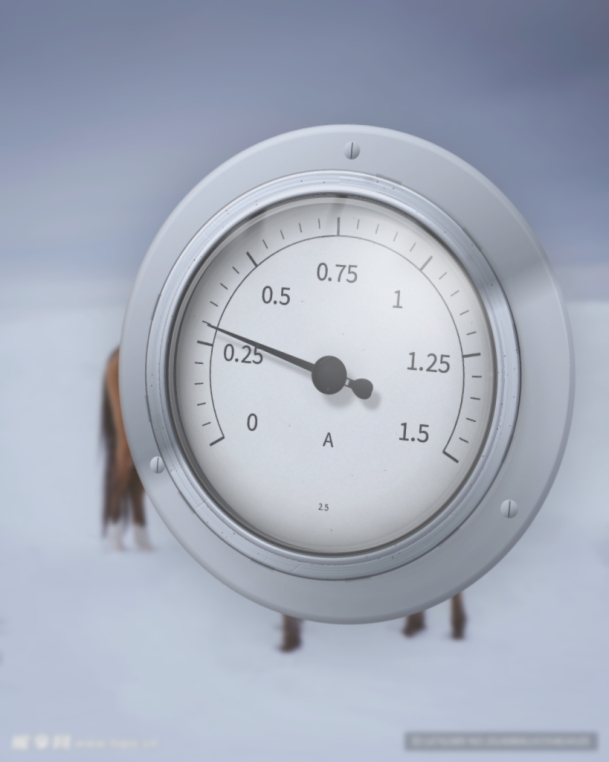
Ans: value=0.3 unit=A
